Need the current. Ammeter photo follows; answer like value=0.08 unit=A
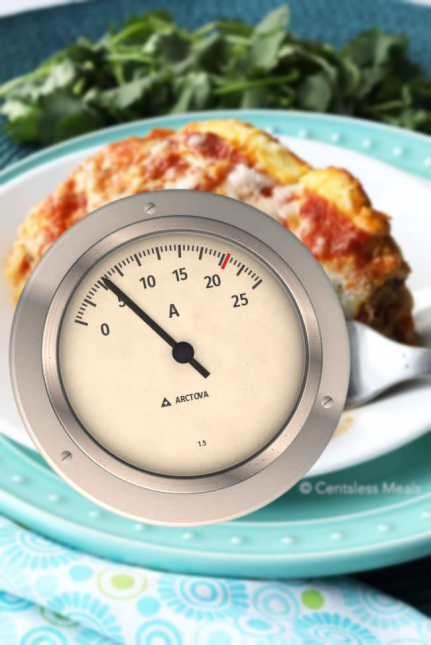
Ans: value=5.5 unit=A
